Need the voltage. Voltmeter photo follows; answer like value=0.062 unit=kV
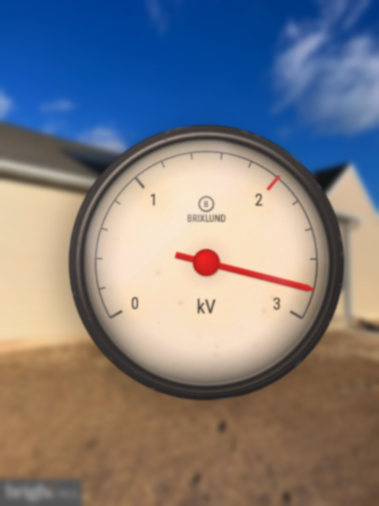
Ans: value=2.8 unit=kV
